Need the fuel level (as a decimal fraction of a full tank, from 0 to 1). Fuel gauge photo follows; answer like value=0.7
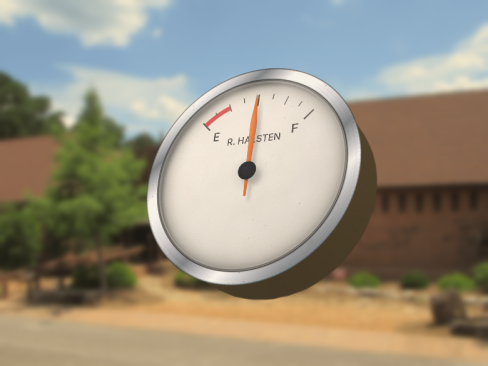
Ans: value=0.5
